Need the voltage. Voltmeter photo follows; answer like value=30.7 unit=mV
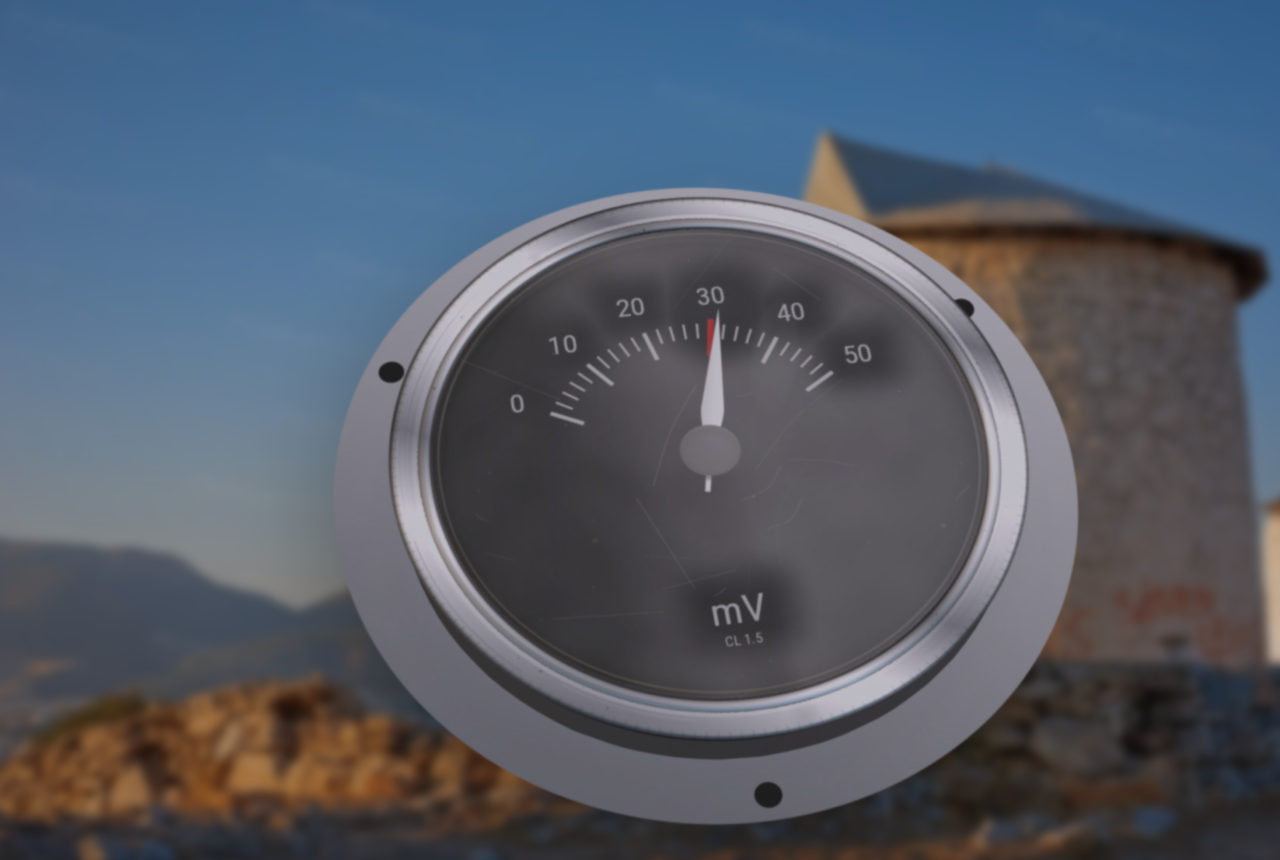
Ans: value=31 unit=mV
